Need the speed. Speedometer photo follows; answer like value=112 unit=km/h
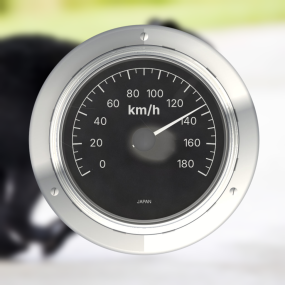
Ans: value=135 unit=km/h
